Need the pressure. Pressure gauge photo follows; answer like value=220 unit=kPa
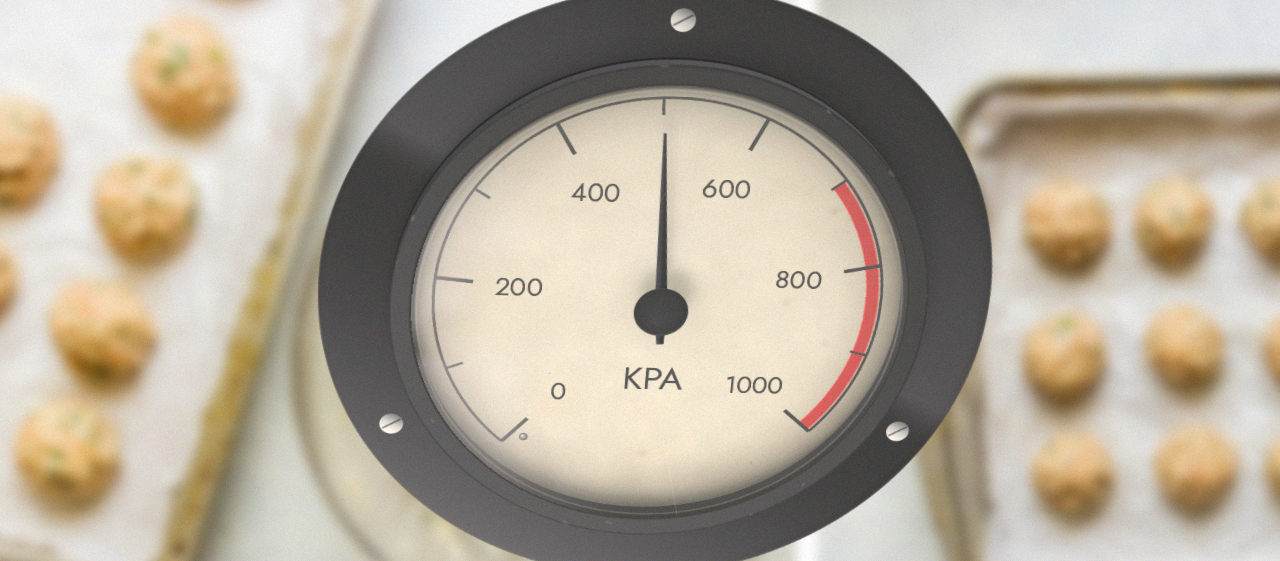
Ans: value=500 unit=kPa
